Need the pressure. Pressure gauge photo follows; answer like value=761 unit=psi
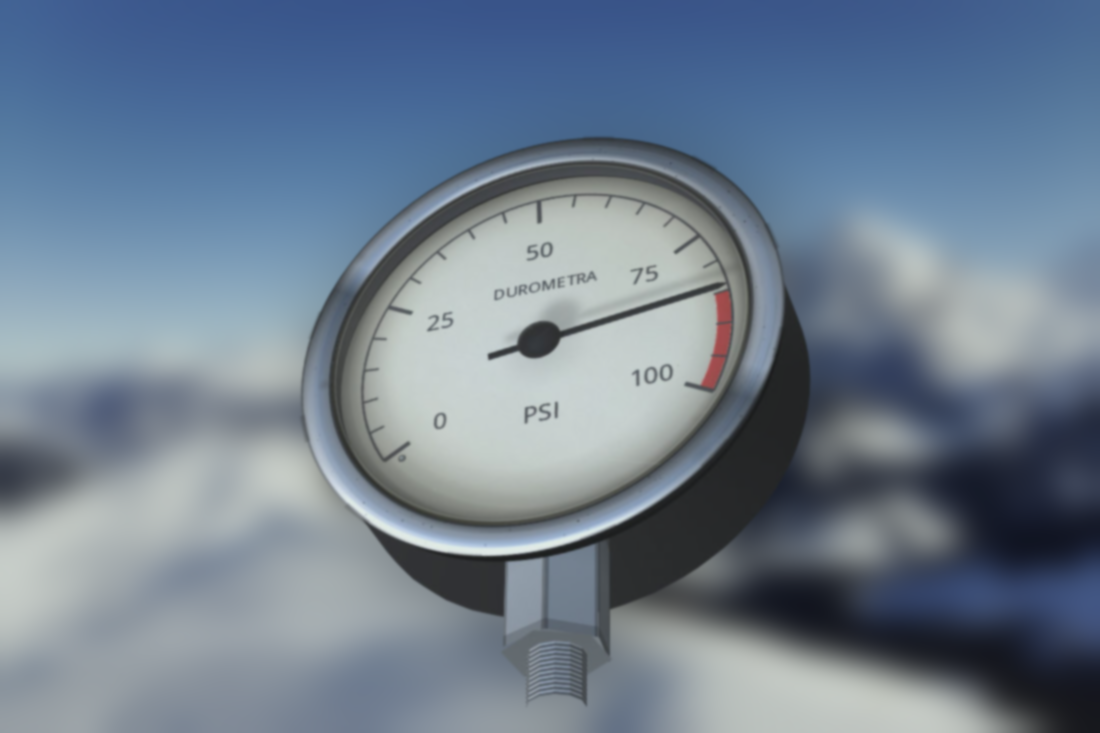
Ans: value=85 unit=psi
